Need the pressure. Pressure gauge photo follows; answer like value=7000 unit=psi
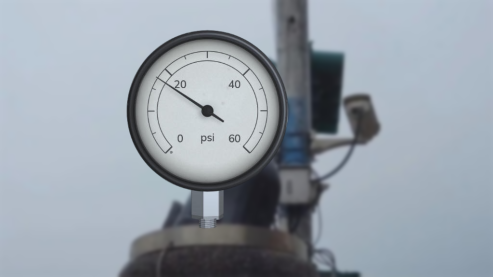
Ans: value=17.5 unit=psi
